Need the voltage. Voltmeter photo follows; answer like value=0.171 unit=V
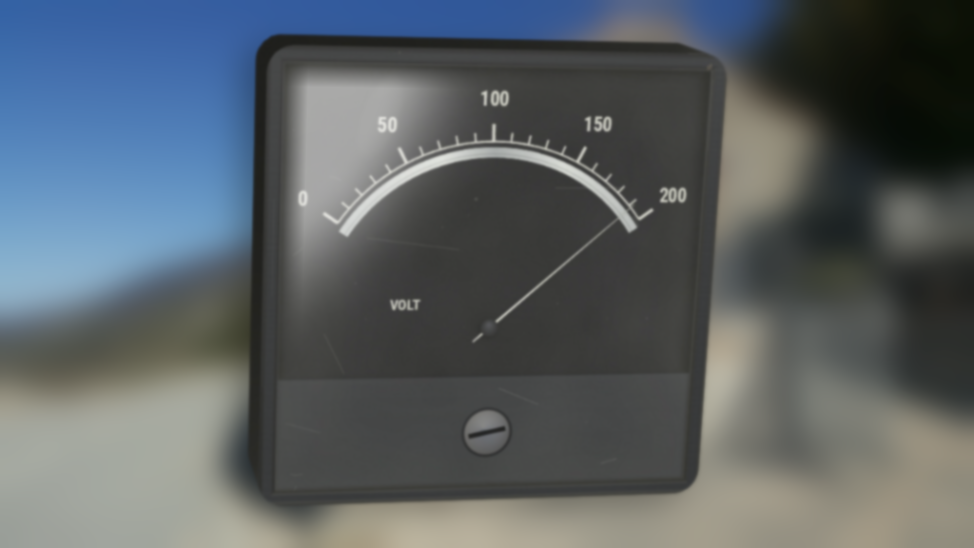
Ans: value=190 unit=V
